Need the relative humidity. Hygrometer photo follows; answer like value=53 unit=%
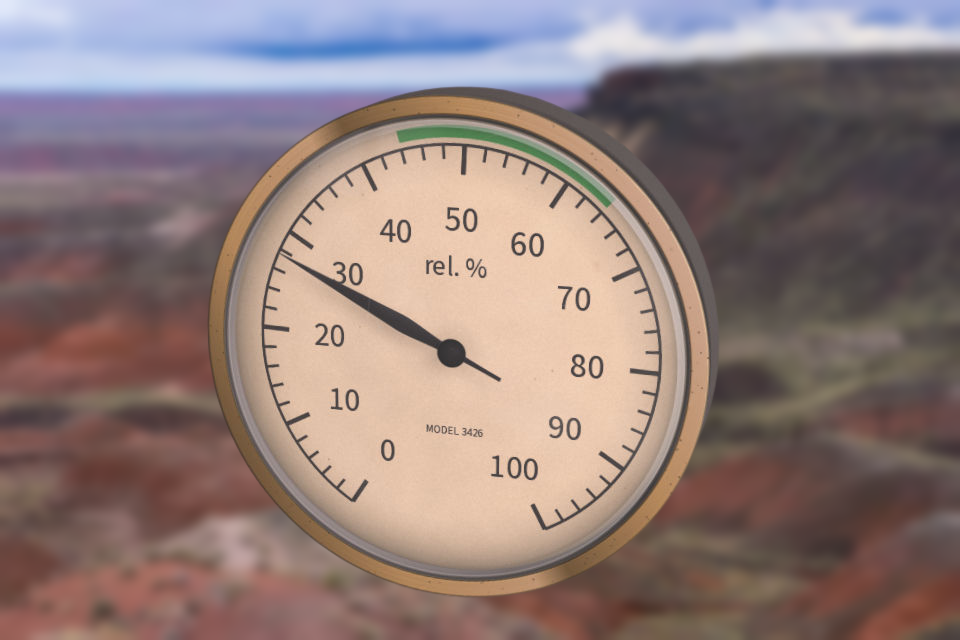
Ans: value=28 unit=%
